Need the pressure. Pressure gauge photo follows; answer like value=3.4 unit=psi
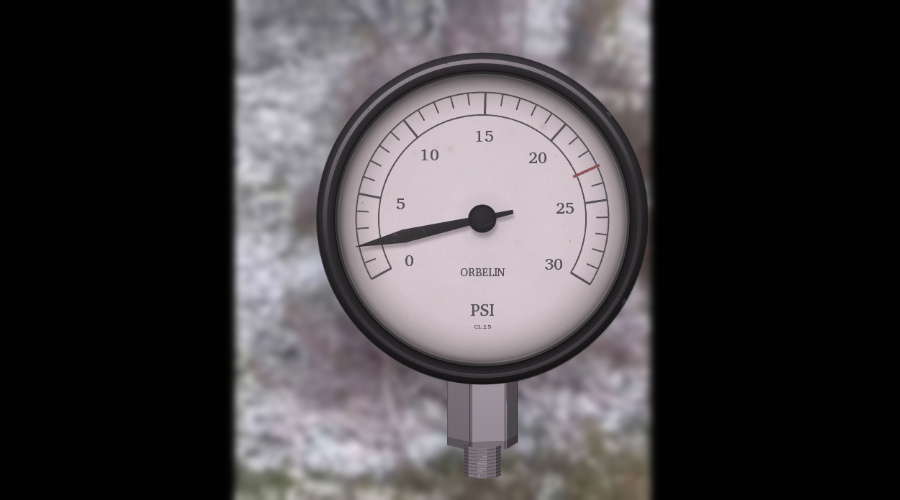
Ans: value=2 unit=psi
